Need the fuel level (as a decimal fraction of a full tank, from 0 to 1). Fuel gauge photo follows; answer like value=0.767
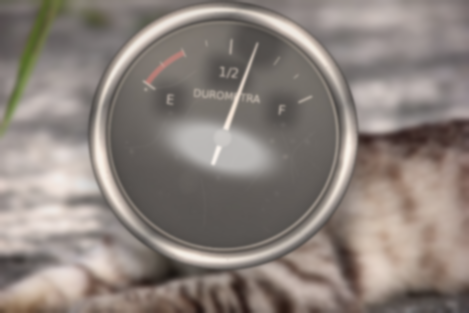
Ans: value=0.625
